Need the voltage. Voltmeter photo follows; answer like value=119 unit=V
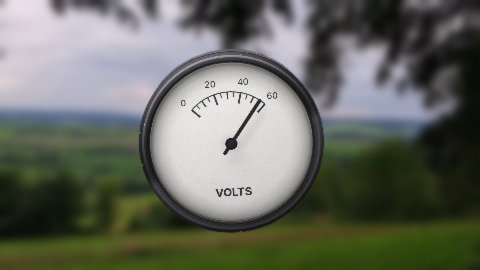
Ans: value=55 unit=V
